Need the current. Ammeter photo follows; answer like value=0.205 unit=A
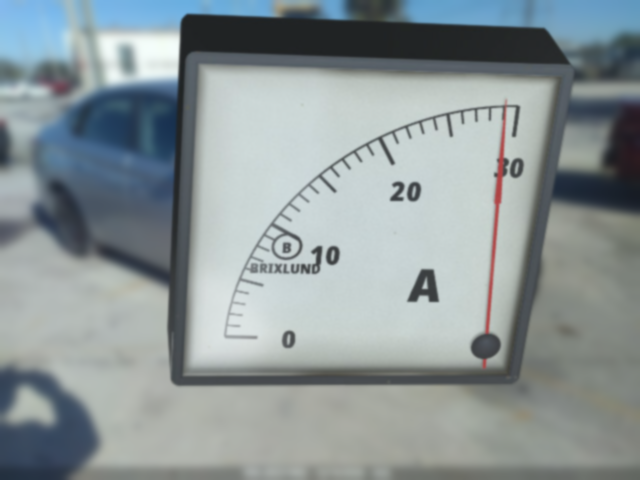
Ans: value=29 unit=A
